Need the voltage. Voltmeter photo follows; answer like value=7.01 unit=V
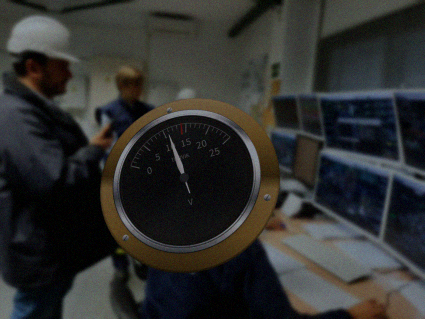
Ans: value=11 unit=V
